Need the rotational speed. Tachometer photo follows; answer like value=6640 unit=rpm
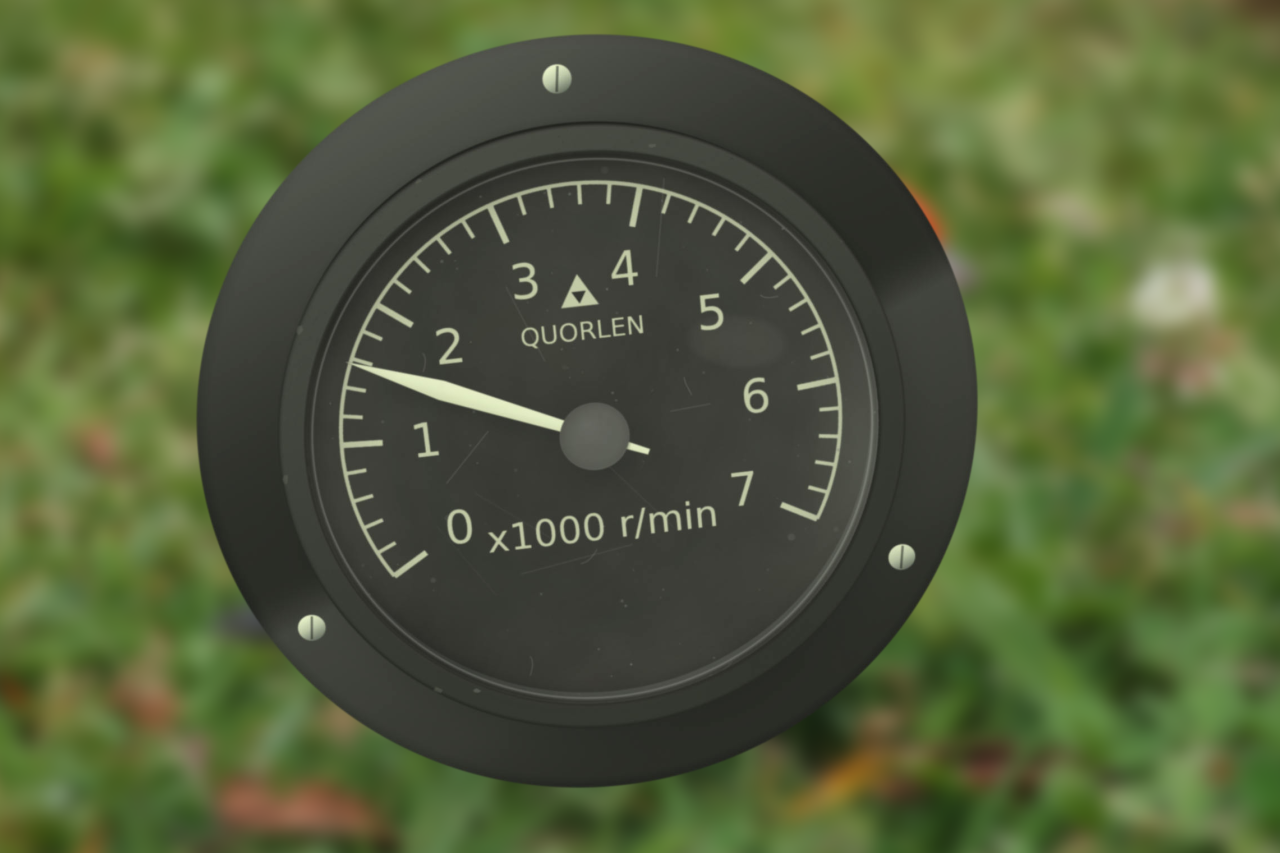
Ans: value=1600 unit=rpm
